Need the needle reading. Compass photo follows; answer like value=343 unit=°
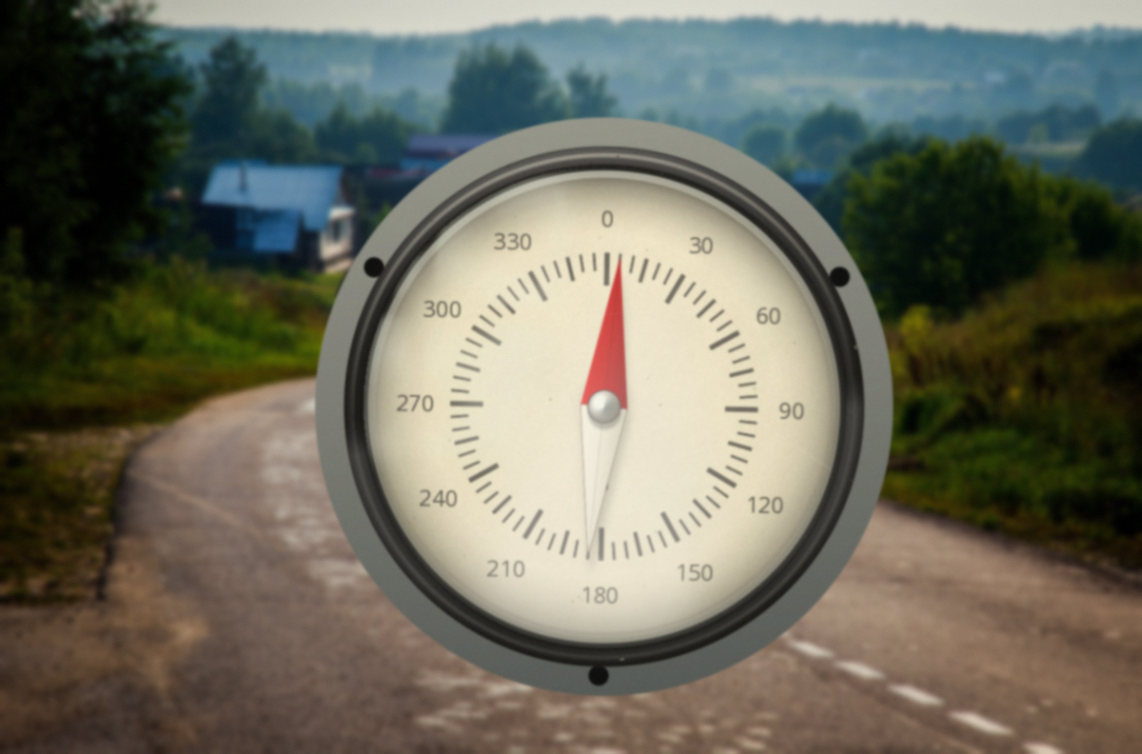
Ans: value=5 unit=°
